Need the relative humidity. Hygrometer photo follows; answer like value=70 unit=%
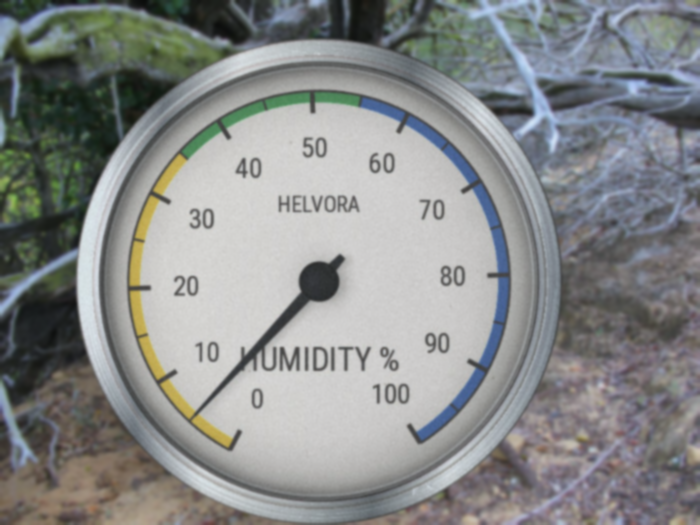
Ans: value=5 unit=%
